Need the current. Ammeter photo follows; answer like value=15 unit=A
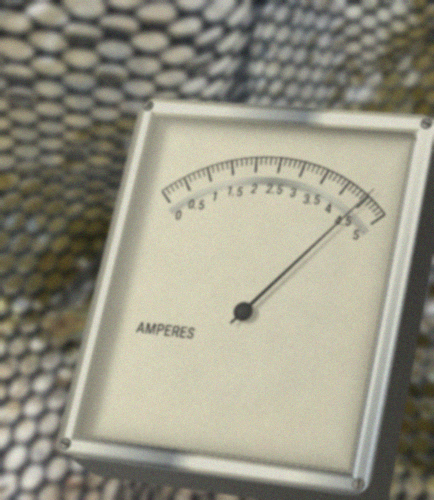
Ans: value=4.5 unit=A
